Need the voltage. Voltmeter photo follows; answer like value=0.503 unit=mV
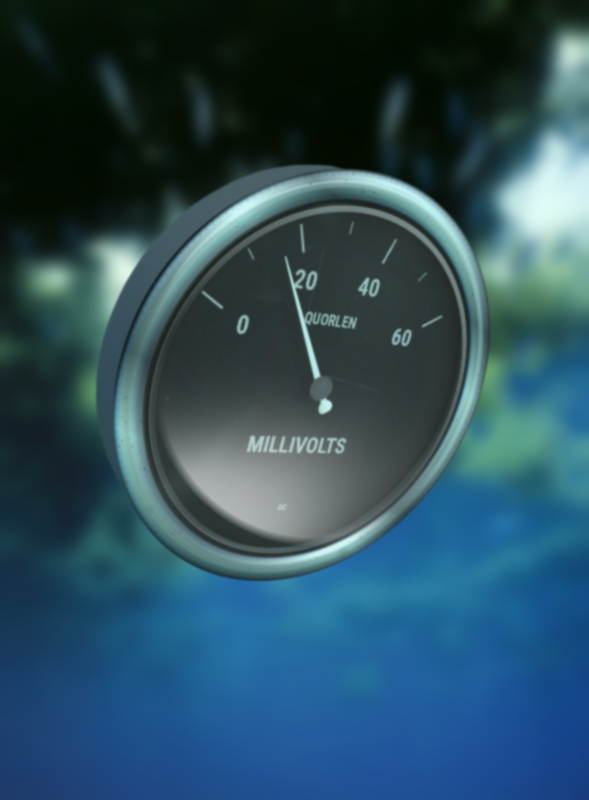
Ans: value=15 unit=mV
